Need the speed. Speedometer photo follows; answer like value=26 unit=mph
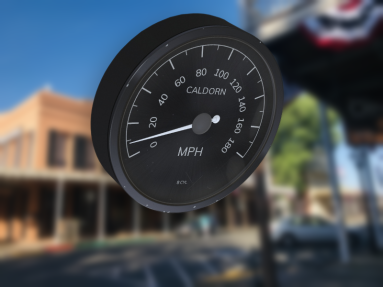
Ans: value=10 unit=mph
